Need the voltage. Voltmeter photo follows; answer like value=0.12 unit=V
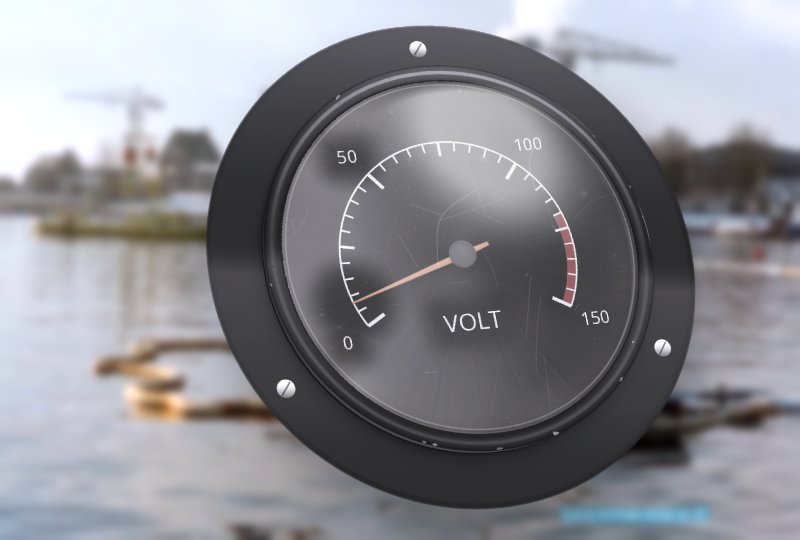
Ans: value=7.5 unit=V
